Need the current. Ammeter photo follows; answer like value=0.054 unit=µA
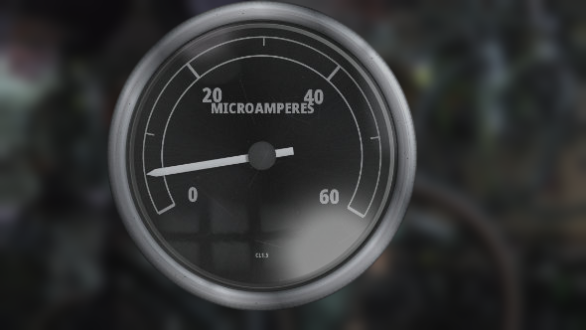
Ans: value=5 unit=µA
